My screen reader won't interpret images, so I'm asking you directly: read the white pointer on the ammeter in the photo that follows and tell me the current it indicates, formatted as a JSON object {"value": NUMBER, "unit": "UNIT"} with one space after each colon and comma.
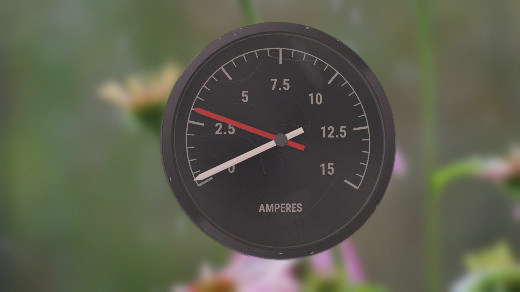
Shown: {"value": 0.25, "unit": "A"}
